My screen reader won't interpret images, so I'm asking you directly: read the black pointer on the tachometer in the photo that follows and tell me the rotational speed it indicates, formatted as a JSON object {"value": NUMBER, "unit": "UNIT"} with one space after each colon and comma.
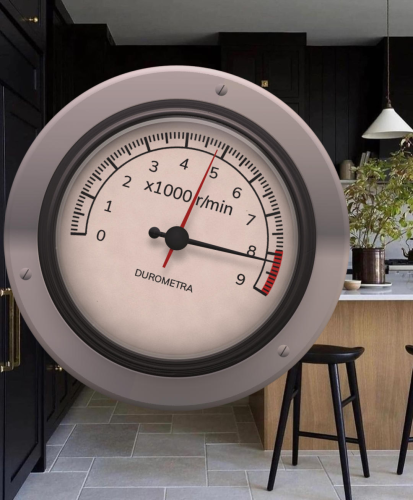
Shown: {"value": 8200, "unit": "rpm"}
